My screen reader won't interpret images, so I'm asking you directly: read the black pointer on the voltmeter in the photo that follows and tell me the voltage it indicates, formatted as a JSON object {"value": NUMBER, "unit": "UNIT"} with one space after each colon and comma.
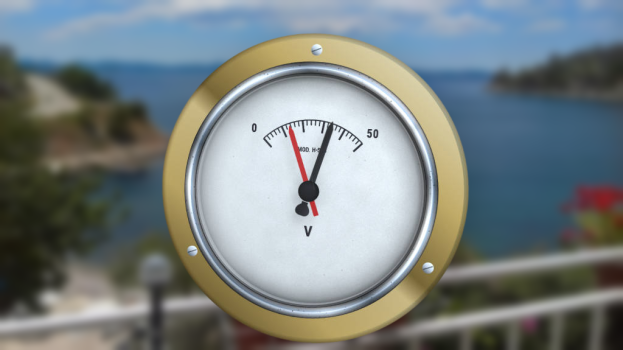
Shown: {"value": 34, "unit": "V"}
